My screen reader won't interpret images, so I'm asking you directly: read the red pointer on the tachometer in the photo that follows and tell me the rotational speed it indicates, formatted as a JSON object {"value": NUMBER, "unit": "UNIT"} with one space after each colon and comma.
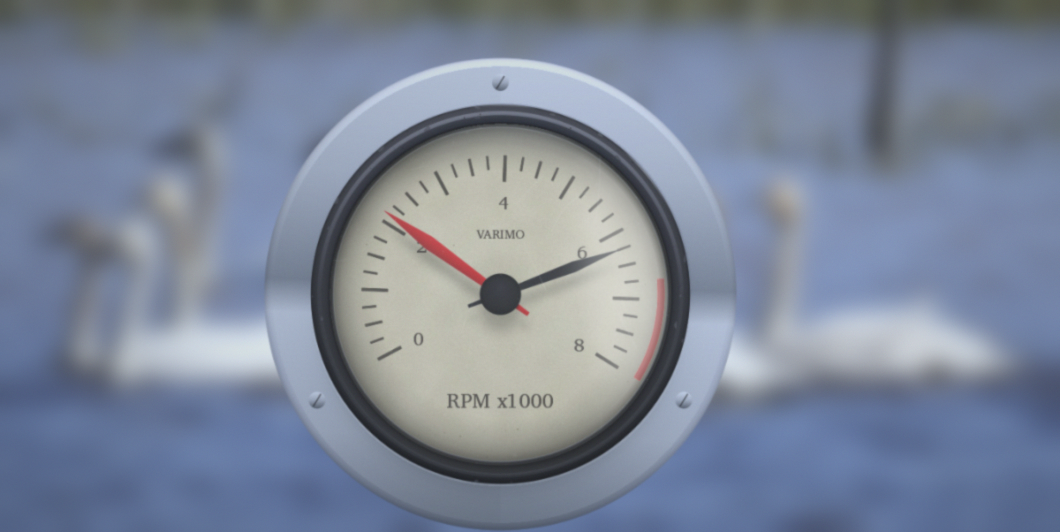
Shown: {"value": 2125, "unit": "rpm"}
